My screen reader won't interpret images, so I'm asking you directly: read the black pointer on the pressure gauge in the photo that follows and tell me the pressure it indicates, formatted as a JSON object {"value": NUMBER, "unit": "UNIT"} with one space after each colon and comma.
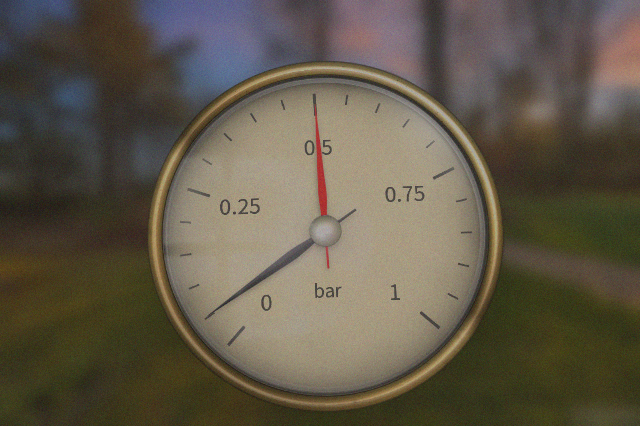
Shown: {"value": 0.05, "unit": "bar"}
